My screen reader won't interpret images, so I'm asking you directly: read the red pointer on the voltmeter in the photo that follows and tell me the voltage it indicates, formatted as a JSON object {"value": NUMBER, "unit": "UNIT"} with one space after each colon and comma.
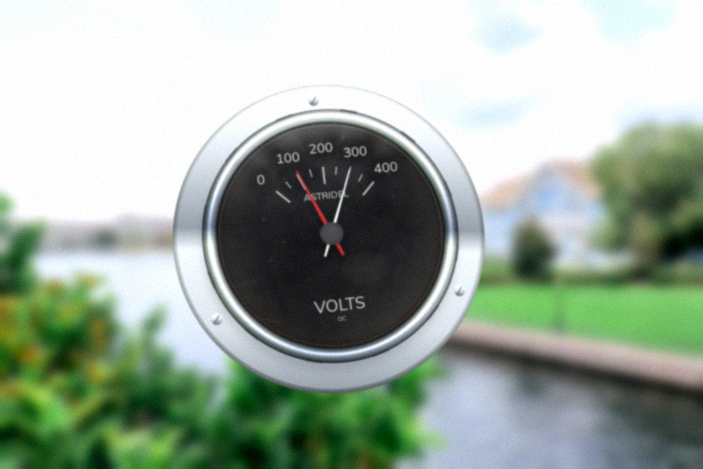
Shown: {"value": 100, "unit": "V"}
